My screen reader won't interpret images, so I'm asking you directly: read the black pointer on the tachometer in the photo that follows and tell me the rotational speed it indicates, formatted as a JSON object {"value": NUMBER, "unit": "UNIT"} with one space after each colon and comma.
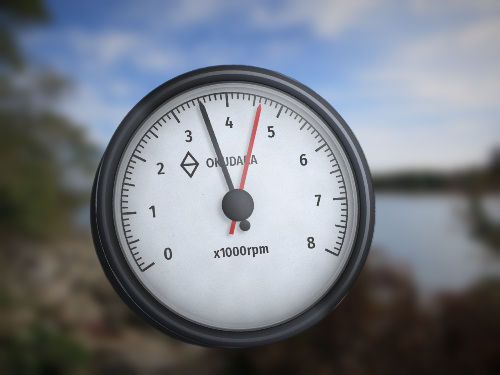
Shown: {"value": 3500, "unit": "rpm"}
